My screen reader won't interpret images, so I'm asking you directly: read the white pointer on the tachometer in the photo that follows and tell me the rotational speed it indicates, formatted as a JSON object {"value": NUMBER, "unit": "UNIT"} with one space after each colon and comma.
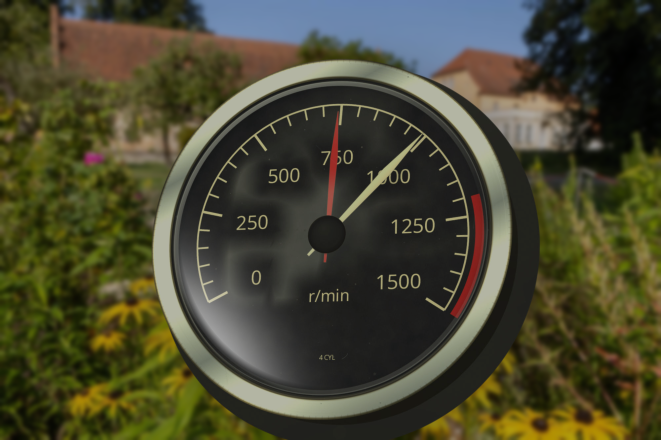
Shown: {"value": 1000, "unit": "rpm"}
